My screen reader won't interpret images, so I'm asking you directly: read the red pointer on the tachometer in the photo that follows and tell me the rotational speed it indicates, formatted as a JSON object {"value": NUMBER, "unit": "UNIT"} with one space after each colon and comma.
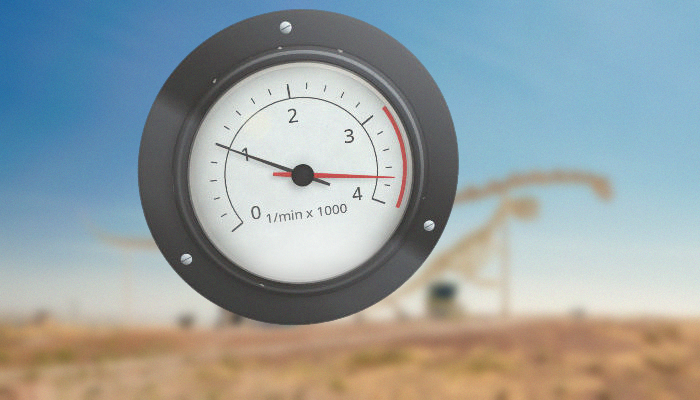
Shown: {"value": 3700, "unit": "rpm"}
